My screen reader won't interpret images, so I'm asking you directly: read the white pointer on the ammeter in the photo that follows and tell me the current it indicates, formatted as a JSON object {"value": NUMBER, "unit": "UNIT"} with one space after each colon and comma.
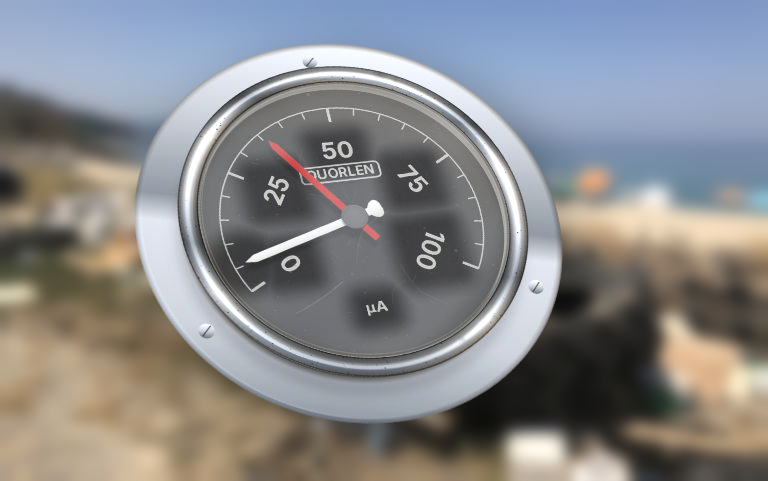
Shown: {"value": 5, "unit": "µA"}
